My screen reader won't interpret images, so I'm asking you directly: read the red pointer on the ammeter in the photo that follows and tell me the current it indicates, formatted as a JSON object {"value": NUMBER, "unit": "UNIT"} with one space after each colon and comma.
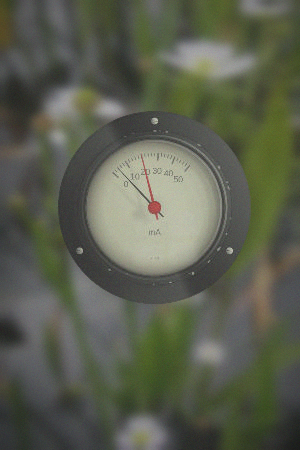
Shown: {"value": 20, "unit": "mA"}
